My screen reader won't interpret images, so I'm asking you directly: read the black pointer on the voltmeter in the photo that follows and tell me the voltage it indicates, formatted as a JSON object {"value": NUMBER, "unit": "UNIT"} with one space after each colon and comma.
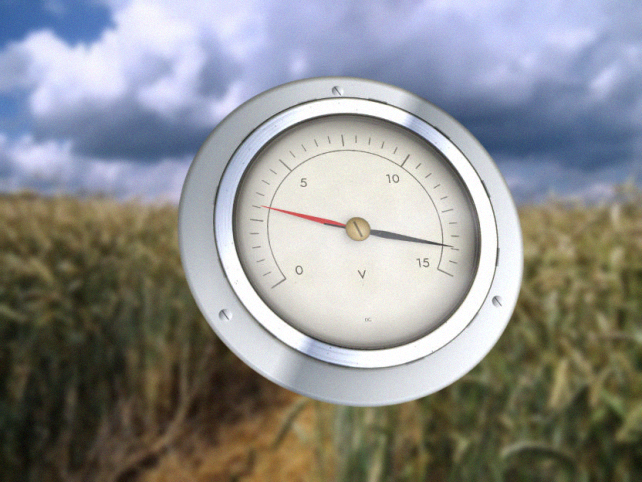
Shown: {"value": 14, "unit": "V"}
